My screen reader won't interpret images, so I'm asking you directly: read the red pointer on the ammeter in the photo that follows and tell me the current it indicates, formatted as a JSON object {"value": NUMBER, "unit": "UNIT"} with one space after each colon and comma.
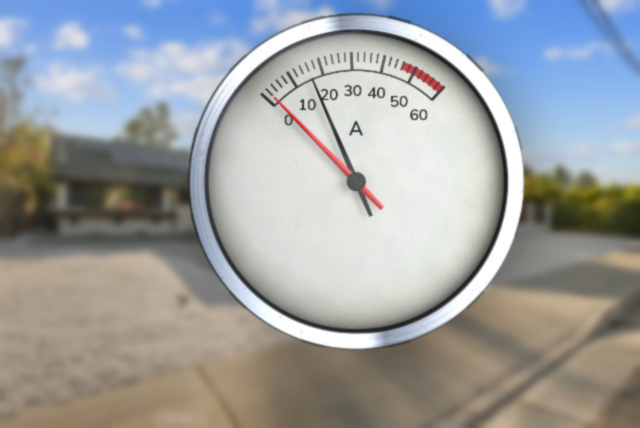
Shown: {"value": 2, "unit": "A"}
